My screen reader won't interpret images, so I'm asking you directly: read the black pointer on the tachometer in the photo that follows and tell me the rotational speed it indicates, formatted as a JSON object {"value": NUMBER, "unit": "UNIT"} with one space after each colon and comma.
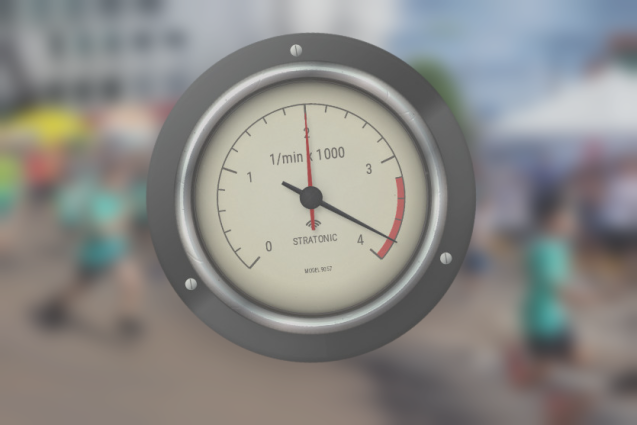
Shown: {"value": 3800, "unit": "rpm"}
